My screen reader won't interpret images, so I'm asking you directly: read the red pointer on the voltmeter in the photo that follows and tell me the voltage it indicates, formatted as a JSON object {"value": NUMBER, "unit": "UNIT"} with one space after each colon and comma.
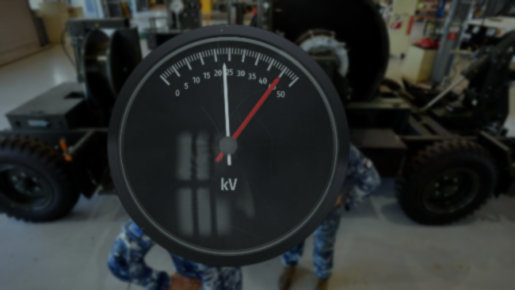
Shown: {"value": 45, "unit": "kV"}
